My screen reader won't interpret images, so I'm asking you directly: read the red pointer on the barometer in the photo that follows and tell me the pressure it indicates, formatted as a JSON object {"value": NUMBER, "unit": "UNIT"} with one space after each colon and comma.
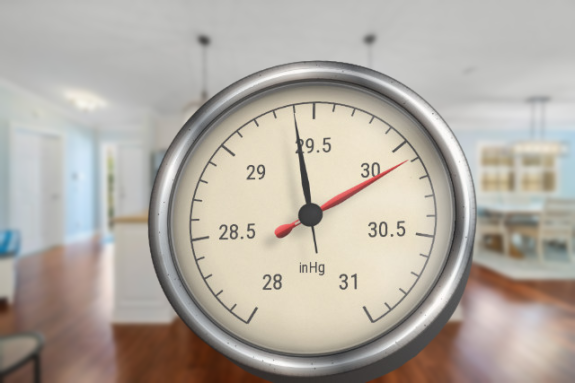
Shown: {"value": 30.1, "unit": "inHg"}
